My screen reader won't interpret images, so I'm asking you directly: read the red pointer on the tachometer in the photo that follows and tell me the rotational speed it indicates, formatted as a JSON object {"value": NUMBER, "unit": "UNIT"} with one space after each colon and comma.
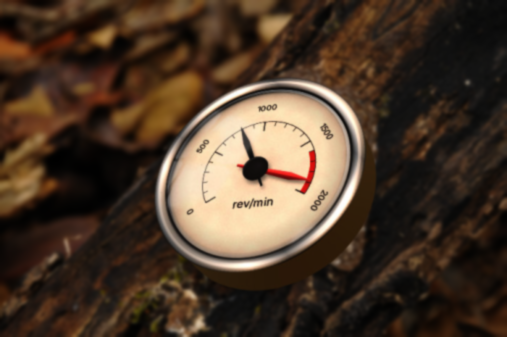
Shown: {"value": 1900, "unit": "rpm"}
